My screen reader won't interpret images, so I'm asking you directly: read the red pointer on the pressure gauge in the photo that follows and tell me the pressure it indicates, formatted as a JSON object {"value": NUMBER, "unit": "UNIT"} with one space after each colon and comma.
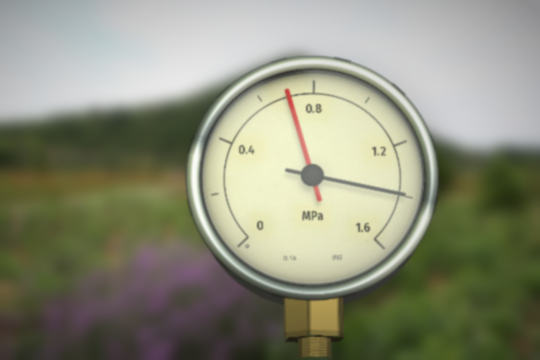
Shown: {"value": 0.7, "unit": "MPa"}
